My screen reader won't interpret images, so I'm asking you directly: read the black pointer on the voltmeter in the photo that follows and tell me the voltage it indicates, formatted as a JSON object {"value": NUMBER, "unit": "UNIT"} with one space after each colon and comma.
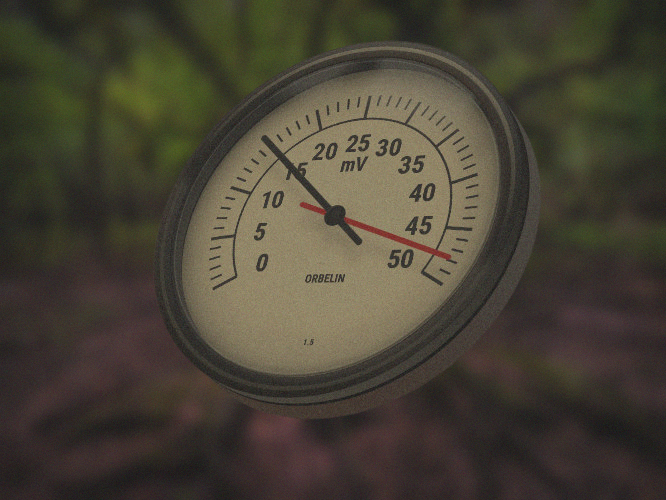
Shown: {"value": 15, "unit": "mV"}
